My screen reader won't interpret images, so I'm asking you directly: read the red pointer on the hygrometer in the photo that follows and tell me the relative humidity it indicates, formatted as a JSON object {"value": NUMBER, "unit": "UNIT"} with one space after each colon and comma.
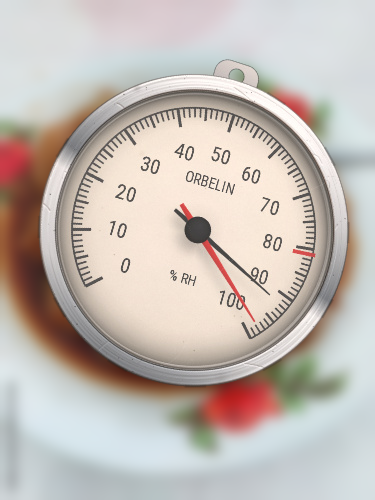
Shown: {"value": 98, "unit": "%"}
